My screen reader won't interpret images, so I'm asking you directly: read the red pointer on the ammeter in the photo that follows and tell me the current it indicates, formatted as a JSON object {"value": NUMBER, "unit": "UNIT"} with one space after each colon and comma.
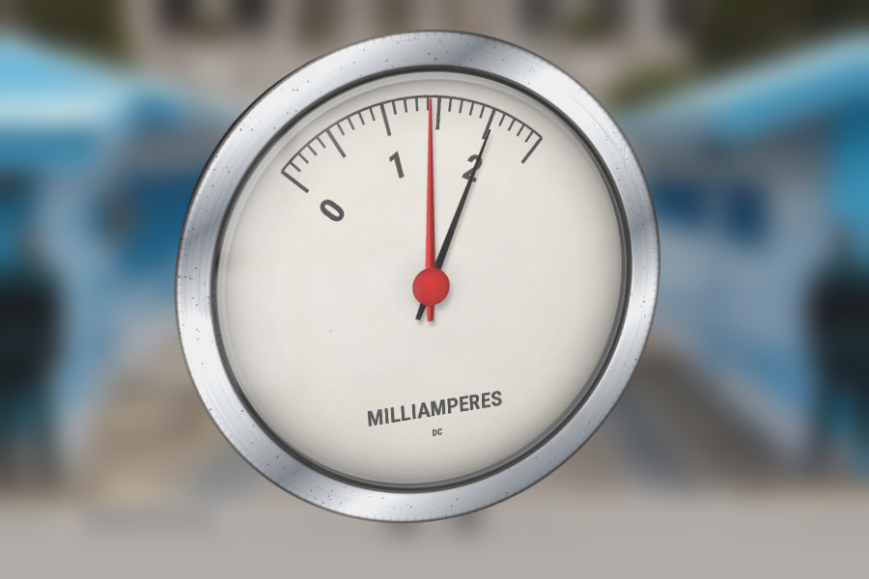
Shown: {"value": 1.4, "unit": "mA"}
